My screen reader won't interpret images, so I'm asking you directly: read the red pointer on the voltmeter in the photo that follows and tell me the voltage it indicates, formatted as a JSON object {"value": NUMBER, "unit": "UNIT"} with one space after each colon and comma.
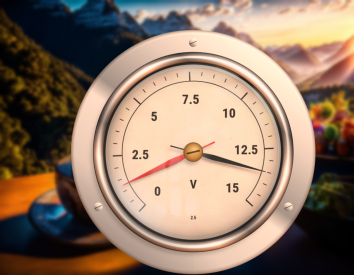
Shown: {"value": 1.25, "unit": "V"}
